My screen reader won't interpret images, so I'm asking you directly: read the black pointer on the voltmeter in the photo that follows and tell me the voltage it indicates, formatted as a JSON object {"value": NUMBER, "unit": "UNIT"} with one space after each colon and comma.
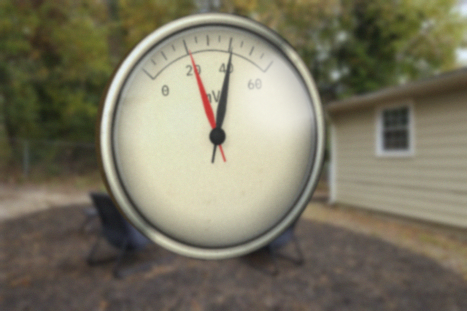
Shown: {"value": 40, "unit": "mV"}
